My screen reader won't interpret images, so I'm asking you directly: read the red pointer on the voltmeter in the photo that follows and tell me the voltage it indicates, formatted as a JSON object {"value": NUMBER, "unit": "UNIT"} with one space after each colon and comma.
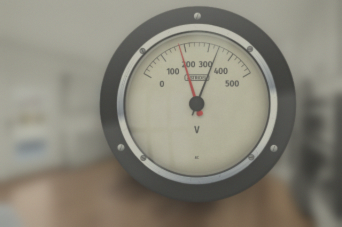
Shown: {"value": 180, "unit": "V"}
